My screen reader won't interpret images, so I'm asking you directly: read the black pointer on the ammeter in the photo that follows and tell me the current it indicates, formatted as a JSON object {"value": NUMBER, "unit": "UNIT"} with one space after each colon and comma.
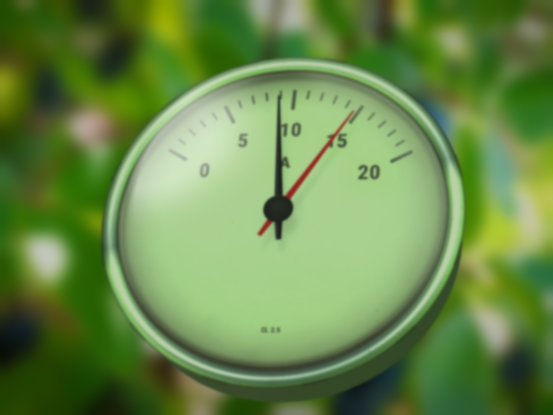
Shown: {"value": 9, "unit": "A"}
